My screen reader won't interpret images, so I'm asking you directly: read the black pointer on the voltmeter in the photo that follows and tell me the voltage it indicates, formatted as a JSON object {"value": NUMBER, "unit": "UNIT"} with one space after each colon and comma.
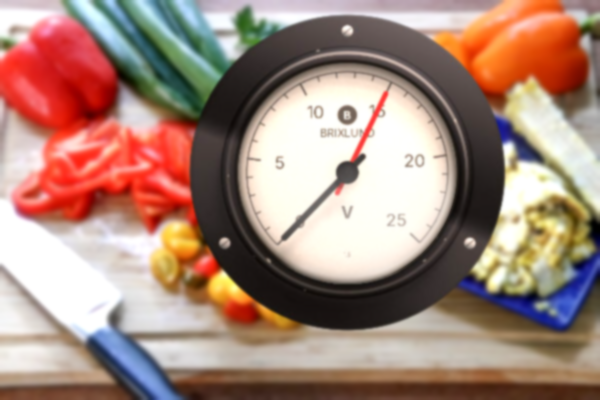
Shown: {"value": 0, "unit": "V"}
